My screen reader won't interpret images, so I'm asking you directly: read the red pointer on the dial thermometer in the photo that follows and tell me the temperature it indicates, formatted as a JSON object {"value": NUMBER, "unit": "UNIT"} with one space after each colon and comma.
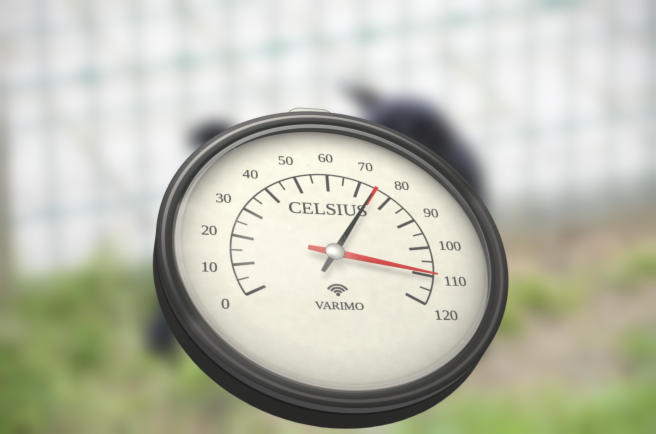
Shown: {"value": 110, "unit": "°C"}
